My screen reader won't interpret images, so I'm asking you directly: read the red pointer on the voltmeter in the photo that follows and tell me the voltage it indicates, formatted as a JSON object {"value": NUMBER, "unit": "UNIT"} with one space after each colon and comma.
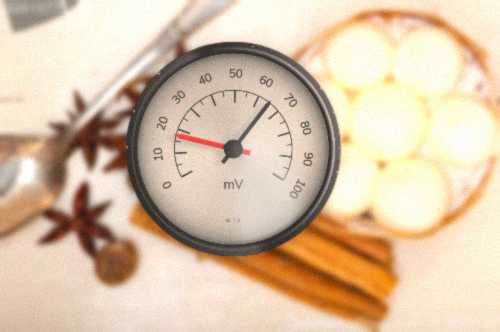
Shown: {"value": 17.5, "unit": "mV"}
